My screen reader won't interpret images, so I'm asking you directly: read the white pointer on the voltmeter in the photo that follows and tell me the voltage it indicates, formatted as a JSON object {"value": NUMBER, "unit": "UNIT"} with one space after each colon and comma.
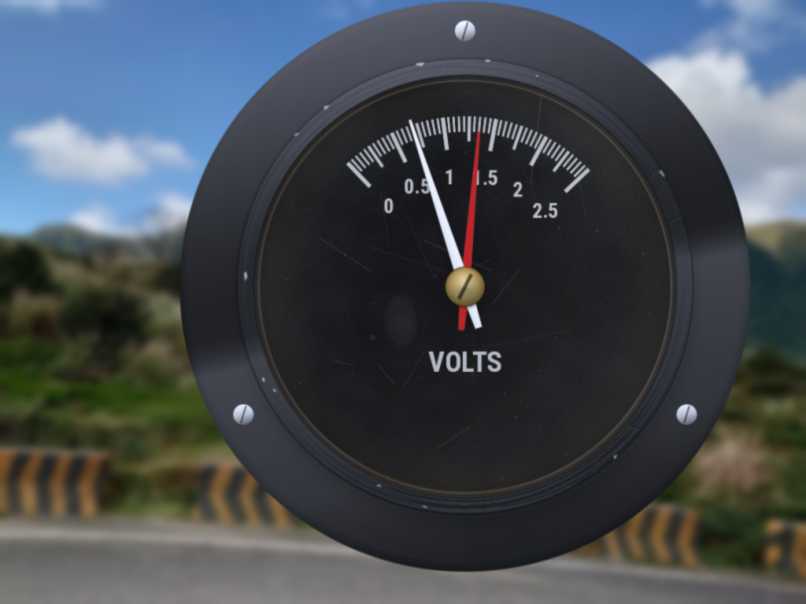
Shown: {"value": 0.7, "unit": "V"}
